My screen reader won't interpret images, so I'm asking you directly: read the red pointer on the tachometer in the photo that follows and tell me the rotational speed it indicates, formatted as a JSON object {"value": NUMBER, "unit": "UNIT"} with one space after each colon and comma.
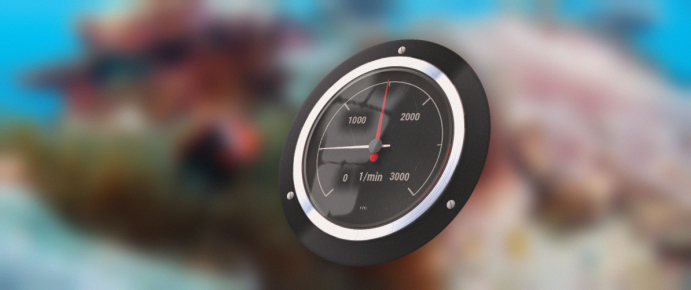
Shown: {"value": 1500, "unit": "rpm"}
